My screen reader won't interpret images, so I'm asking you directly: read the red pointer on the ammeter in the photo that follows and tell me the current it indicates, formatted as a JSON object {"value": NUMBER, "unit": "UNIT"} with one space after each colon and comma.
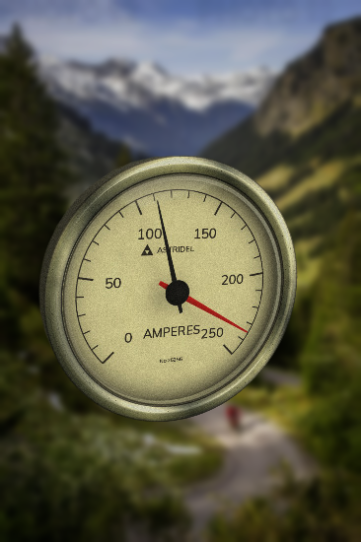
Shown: {"value": 235, "unit": "A"}
